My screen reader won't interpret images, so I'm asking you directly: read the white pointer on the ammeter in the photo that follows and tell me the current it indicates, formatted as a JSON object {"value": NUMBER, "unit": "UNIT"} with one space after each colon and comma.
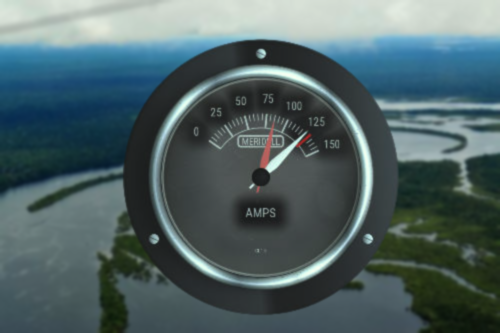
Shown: {"value": 125, "unit": "A"}
